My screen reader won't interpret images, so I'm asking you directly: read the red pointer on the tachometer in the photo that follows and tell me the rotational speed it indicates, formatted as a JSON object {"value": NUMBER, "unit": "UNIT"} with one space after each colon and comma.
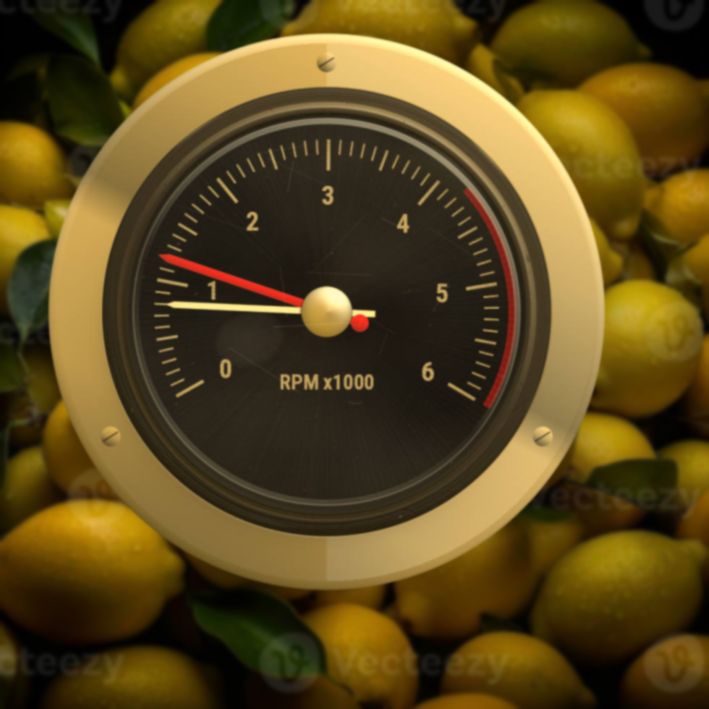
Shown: {"value": 1200, "unit": "rpm"}
